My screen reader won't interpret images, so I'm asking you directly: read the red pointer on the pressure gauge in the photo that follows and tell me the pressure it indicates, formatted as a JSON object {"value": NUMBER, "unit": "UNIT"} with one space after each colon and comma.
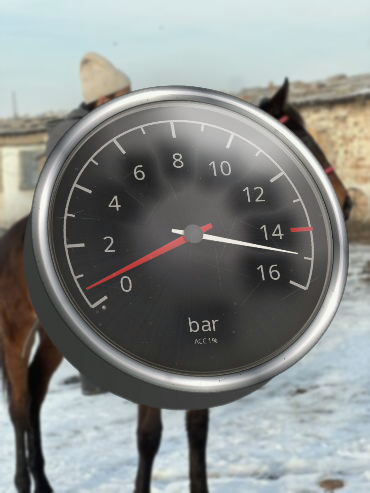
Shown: {"value": 0.5, "unit": "bar"}
